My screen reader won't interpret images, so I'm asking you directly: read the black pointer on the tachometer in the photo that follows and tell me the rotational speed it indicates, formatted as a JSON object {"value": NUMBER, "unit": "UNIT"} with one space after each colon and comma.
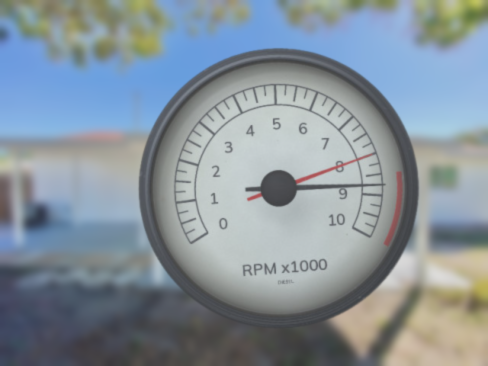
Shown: {"value": 8750, "unit": "rpm"}
